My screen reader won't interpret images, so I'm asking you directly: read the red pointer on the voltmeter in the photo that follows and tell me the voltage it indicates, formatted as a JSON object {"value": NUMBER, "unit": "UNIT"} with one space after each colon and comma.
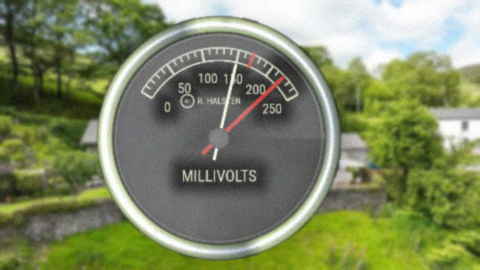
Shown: {"value": 220, "unit": "mV"}
